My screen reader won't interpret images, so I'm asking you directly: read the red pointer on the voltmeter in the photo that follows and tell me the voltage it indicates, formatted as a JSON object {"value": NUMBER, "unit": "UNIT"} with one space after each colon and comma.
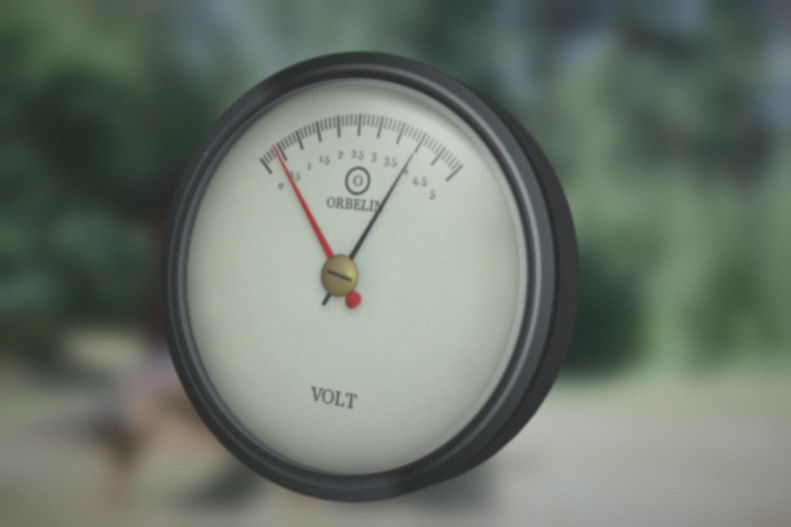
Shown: {"value": 0.5, "unit": "V"}
